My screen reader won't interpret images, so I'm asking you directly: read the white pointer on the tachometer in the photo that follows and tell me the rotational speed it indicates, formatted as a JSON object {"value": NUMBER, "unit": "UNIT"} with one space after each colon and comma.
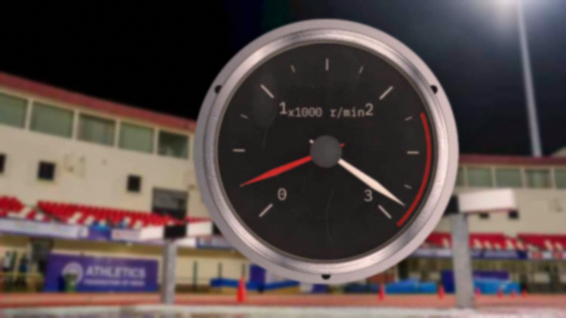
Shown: {"value": 2875, "unit": "rpm"}
